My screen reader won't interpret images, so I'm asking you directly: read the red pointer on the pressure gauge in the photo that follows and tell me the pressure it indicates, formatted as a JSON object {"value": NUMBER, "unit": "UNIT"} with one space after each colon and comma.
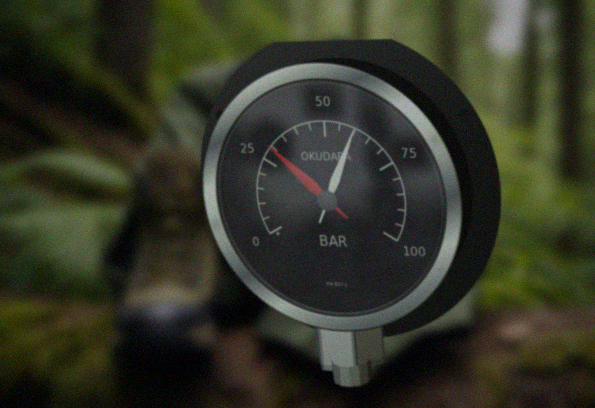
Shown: {"value": 30, "unit": "bar"}
